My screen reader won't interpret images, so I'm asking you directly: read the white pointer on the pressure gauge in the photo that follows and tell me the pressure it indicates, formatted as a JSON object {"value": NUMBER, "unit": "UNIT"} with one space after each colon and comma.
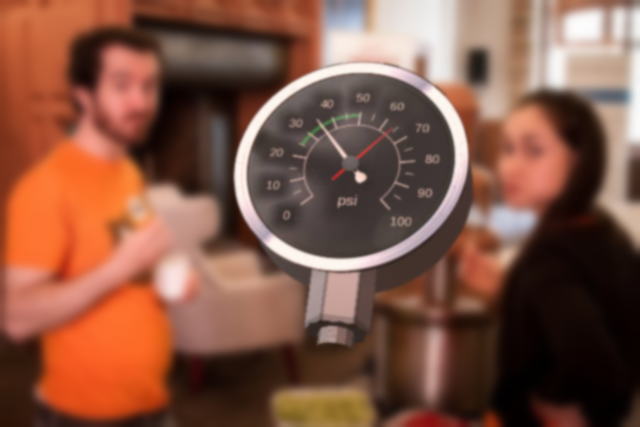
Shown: {"value": 35, "unit": "psi"}
